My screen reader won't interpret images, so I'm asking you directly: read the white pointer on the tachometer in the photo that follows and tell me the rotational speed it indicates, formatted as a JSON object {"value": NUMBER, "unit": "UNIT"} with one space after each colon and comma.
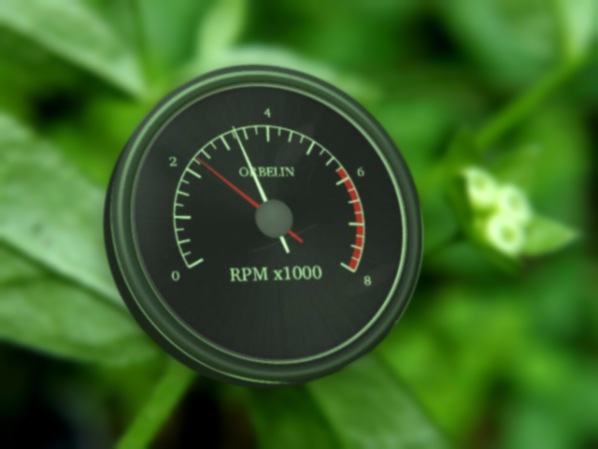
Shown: {"value": 3250, "unit": "rpm"}
